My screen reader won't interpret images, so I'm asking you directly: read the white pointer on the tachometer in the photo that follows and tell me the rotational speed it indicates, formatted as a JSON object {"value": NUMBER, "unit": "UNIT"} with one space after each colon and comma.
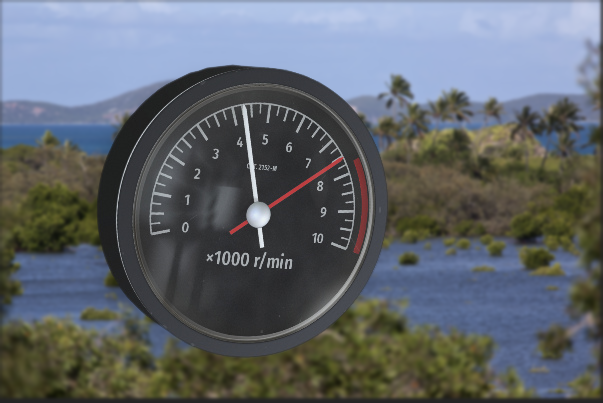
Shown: {"value": 4250, "unit": "rpm"}
